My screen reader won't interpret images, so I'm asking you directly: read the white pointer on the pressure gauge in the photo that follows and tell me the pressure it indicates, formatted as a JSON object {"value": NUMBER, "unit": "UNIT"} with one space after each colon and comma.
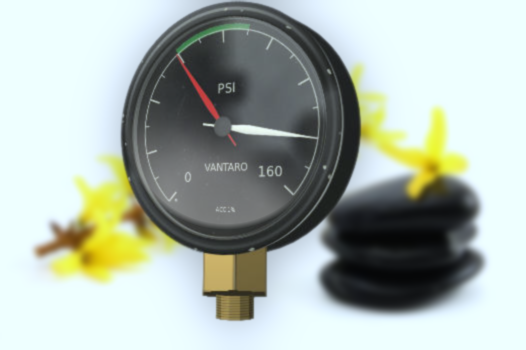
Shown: {"value": 140, "unit": "psi"}
